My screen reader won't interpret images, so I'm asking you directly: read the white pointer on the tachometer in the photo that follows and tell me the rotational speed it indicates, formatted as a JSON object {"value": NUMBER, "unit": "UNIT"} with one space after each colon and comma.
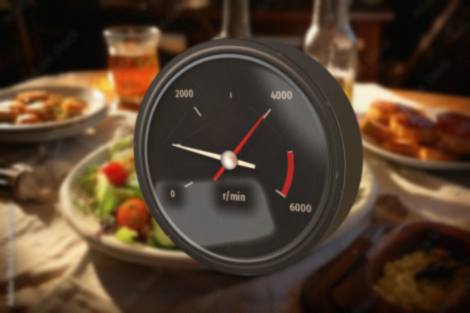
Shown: {"value": 1000, "unit": "rpm"}
